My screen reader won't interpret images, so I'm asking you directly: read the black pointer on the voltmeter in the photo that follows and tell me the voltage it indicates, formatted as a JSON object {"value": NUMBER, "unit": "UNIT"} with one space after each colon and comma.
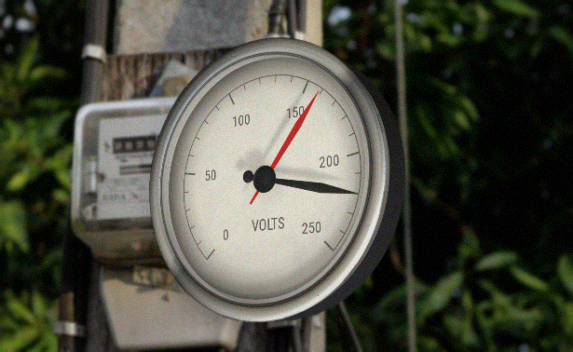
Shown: {"value": 220, "unit": "V"}
